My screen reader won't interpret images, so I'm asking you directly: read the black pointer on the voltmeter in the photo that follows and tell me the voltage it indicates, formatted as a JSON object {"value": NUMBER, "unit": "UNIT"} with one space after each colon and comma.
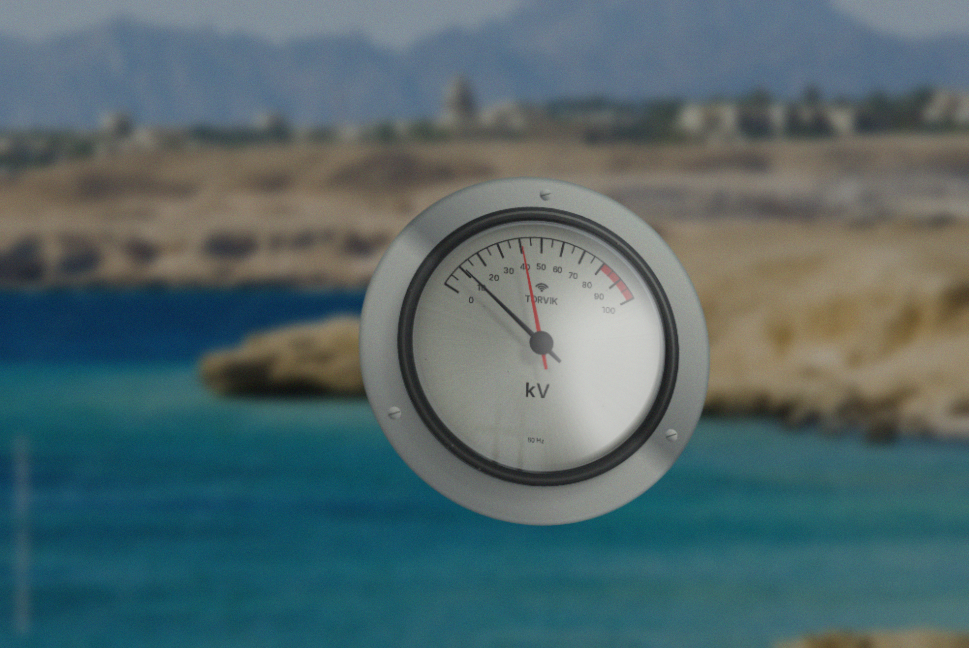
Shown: {"value": 10, "unit": "kV"}
